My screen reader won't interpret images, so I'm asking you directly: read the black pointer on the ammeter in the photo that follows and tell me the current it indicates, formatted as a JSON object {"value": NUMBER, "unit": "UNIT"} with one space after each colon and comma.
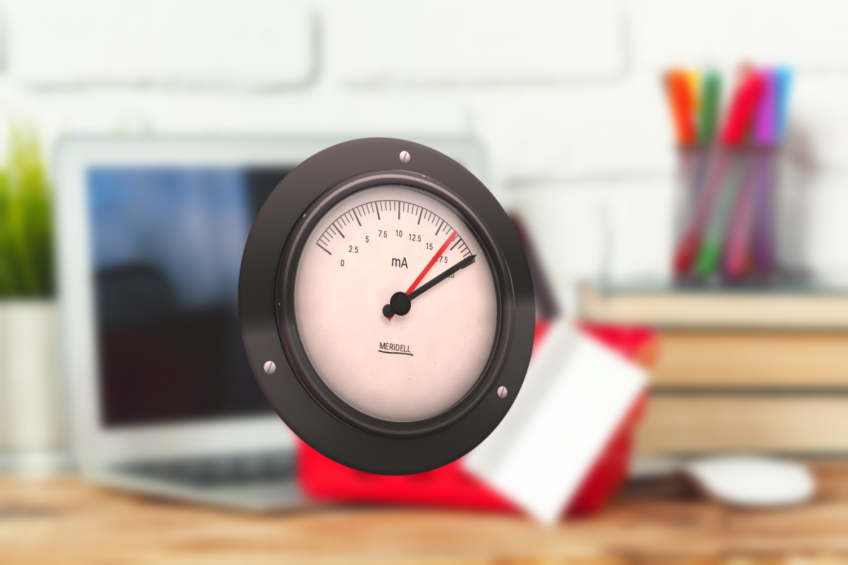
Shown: {"value": 19.5, "unit": "mA"}
